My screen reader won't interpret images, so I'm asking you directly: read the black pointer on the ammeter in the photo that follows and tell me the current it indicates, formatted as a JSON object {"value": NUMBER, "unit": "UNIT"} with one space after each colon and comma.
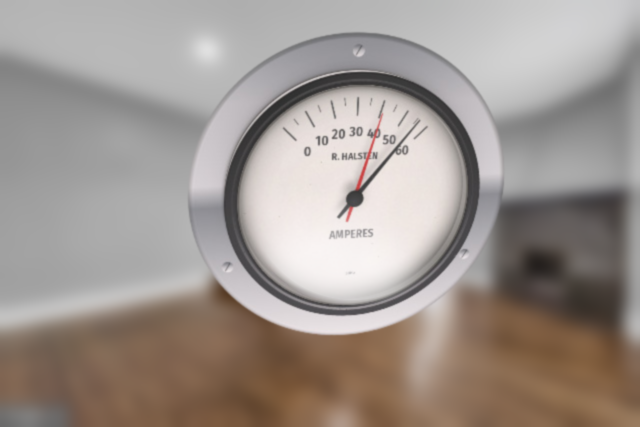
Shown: {"value": 55, "unit": "A"}
